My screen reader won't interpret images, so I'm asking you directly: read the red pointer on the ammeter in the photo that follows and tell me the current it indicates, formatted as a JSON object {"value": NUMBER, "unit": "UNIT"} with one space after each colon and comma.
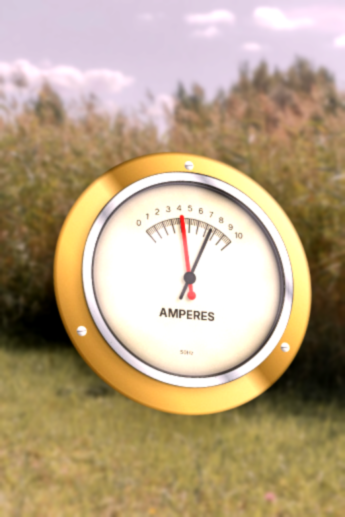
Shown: {"value": 4, "unit": "A"}
